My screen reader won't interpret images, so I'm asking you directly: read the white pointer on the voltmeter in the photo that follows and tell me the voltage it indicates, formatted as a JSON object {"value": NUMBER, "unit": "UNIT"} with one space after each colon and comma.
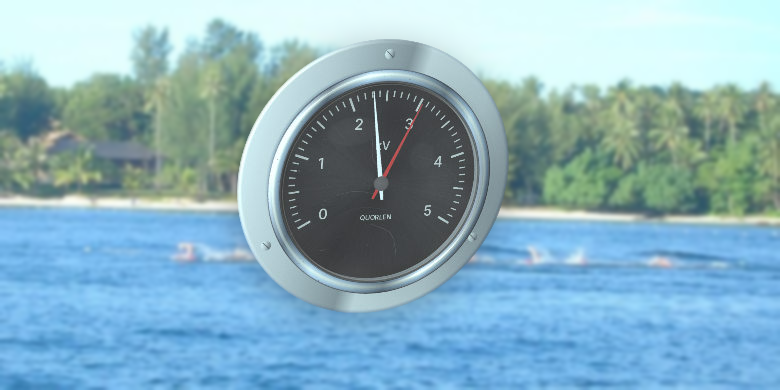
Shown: {"value": 2.3, "unit": "kV"}
